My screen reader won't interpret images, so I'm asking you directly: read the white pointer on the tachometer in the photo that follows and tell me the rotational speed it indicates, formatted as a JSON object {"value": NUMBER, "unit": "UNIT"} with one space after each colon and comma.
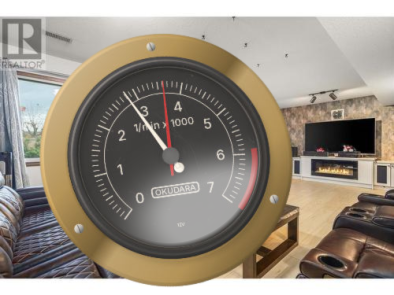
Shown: {"value": 2800, "unit": "rpm"}
